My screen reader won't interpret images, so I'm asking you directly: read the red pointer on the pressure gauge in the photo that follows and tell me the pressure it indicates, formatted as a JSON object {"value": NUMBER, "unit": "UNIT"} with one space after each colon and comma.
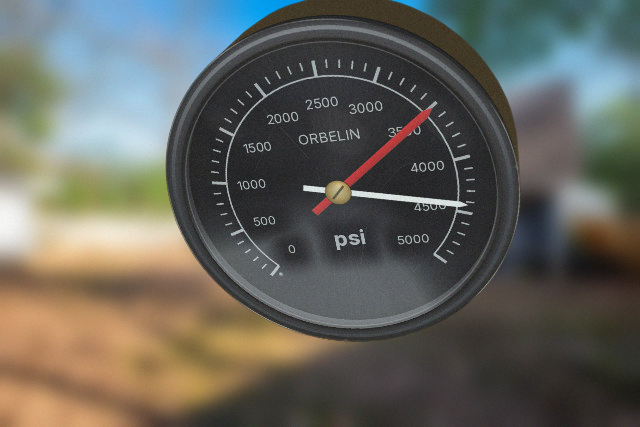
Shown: {"value": 3500, "unit": "psi"}
